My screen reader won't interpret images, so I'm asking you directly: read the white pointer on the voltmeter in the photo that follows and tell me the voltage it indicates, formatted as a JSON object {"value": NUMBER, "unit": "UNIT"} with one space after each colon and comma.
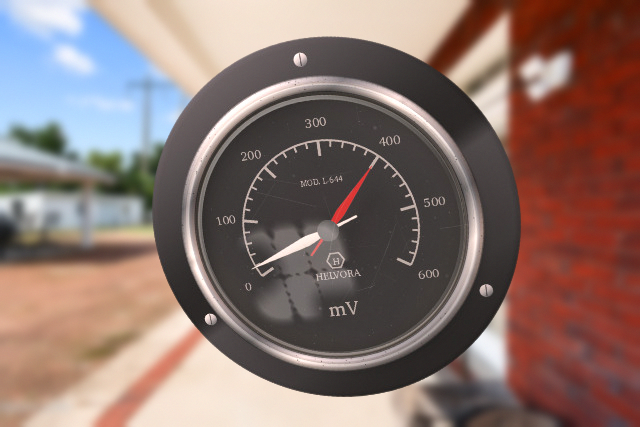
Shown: {"value": 20, "unit": "mV"}
